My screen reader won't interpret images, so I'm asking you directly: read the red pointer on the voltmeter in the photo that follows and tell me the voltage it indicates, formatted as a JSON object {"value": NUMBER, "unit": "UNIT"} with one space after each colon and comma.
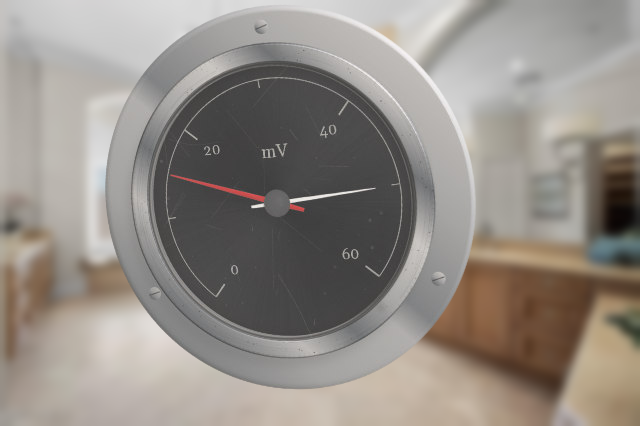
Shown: {"value": 15, "unit": "mV"}
